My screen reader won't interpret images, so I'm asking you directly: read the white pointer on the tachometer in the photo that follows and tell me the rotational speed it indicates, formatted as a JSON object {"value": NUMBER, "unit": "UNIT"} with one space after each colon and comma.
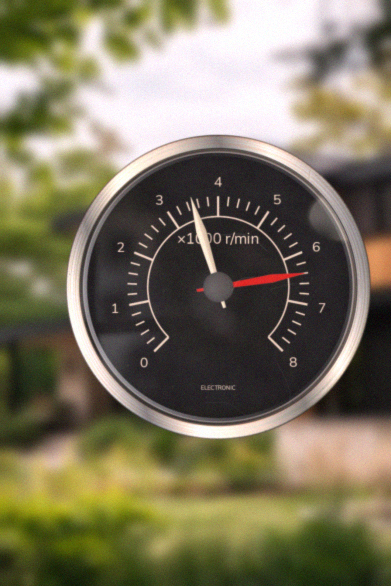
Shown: {"value": 3500, "unit": "rpm"}
